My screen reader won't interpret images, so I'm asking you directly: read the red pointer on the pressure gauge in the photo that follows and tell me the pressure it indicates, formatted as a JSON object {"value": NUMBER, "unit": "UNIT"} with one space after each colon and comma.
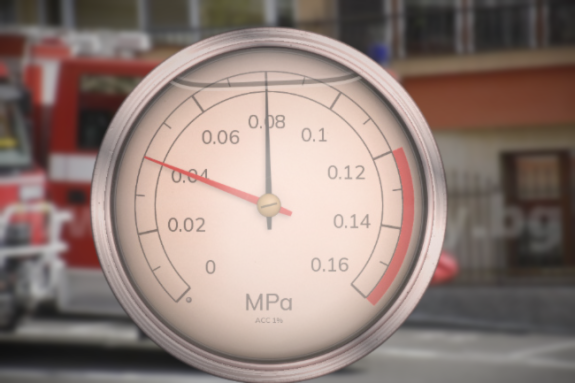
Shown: {"value": 0.04, "unit": "MPa"}
